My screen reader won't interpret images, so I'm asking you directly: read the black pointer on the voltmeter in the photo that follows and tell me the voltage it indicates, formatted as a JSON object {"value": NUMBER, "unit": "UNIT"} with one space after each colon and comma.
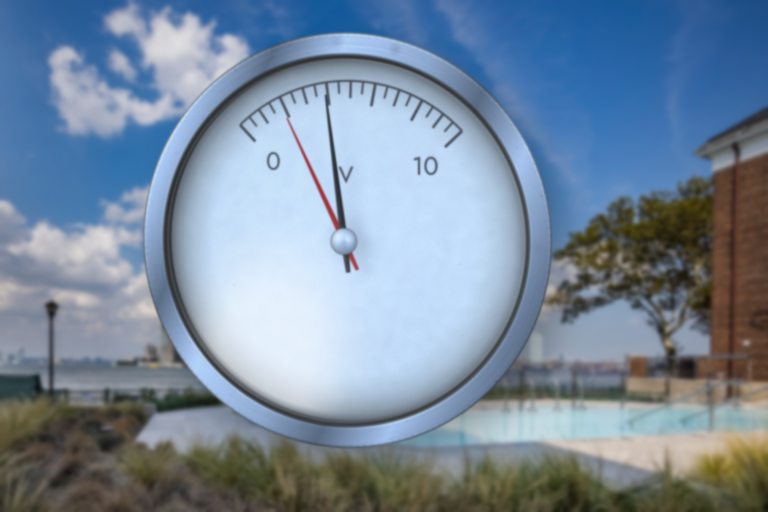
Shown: {"value": 4, "unit": "V"}
